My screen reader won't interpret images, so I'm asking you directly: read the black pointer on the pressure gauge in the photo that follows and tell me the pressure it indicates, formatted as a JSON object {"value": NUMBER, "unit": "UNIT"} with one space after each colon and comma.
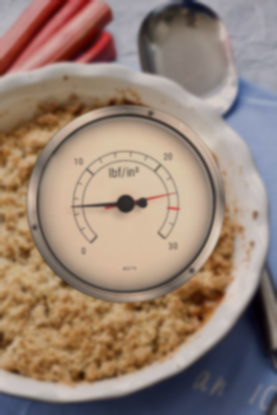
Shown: {"value": 5, "unit": "psi"}
